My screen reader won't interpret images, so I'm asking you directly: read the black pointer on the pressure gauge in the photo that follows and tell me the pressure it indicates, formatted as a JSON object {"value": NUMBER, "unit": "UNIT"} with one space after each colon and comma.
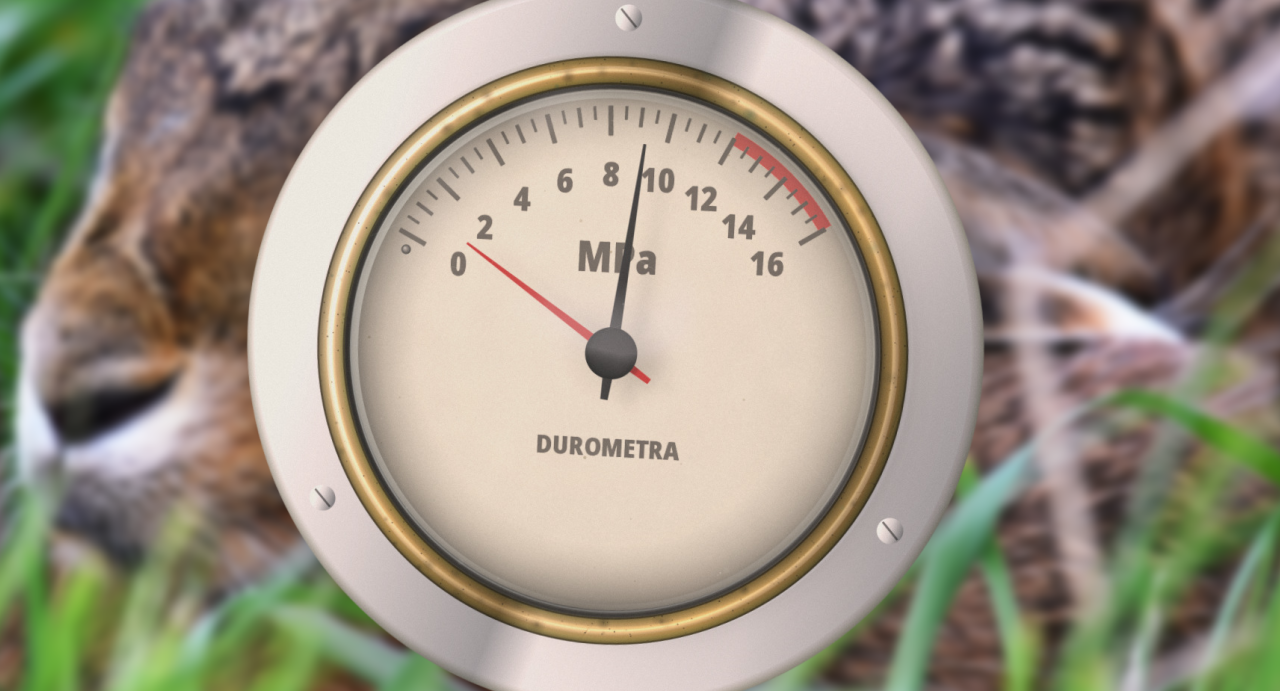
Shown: {"value": 9.25, "unit": "MPa"}
